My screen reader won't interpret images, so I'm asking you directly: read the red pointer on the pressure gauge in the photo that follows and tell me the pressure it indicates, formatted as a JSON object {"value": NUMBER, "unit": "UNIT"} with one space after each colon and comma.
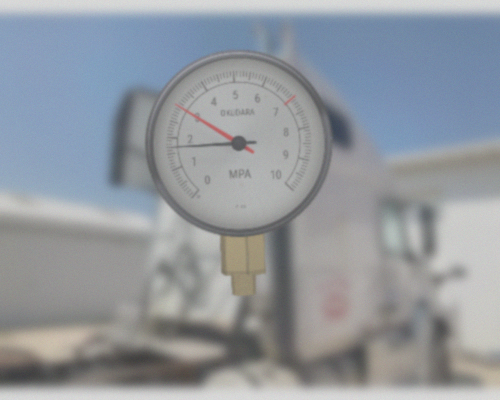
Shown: {"value": 3, "unit": "MPa"}
